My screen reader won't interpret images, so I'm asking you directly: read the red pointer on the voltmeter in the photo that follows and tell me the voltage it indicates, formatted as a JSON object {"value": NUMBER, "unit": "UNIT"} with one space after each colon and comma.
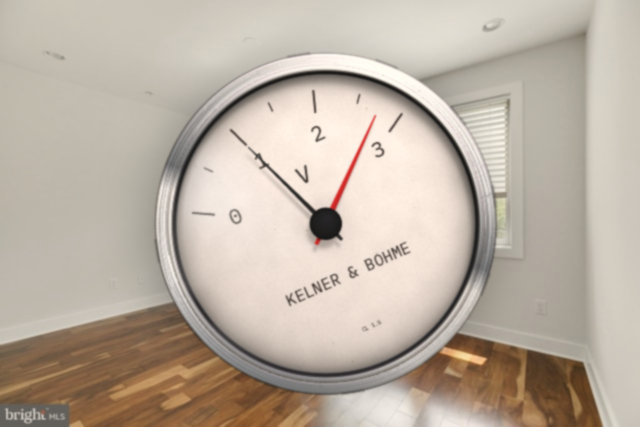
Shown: {"value": 2.75, "unit": "V"}
